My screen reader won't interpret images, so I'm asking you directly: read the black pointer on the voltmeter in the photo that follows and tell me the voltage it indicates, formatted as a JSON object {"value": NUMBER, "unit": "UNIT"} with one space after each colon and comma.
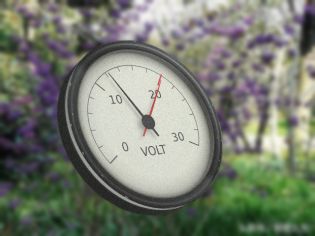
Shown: {"value": 12, "unit": "V"}
